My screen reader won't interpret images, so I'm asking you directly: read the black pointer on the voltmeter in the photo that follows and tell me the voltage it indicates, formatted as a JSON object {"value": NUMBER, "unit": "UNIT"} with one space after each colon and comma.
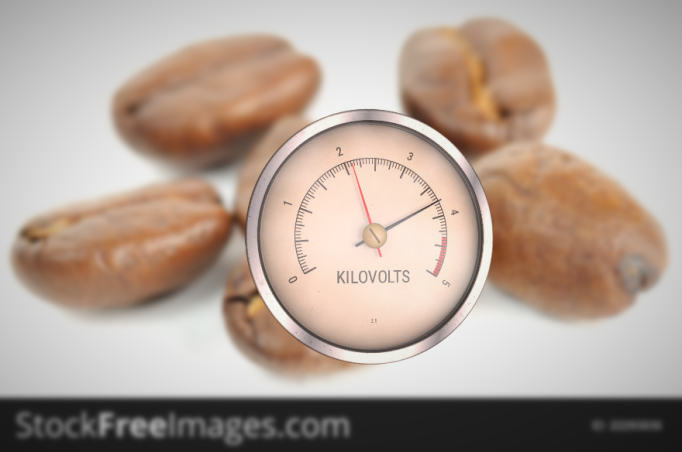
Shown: {"value": 3.75, "unit": "kV"}
